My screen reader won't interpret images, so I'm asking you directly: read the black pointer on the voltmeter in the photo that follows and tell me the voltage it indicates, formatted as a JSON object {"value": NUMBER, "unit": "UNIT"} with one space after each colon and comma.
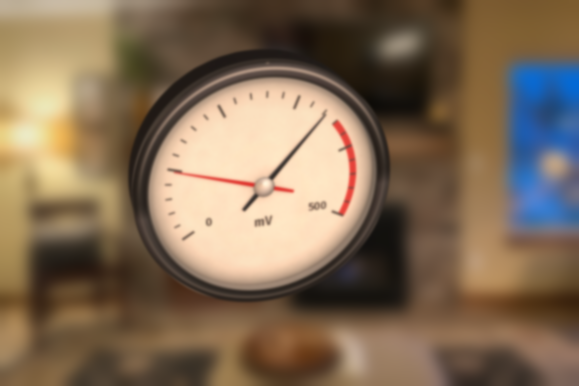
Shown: {"value": 340, "unit": "mV"}
